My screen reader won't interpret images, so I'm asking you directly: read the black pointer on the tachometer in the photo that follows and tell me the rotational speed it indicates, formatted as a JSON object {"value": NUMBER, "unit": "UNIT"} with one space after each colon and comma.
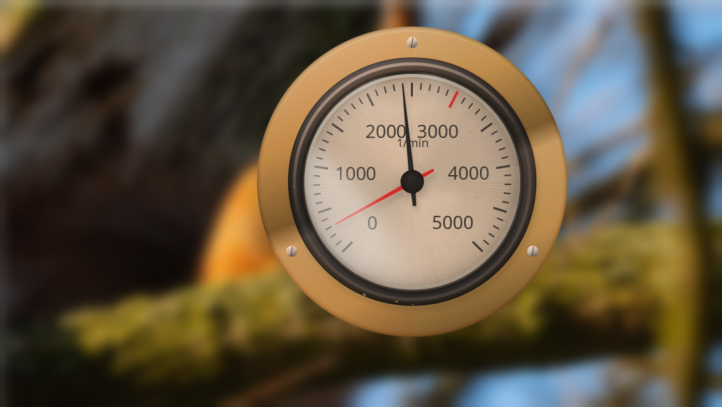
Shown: {"value": 2400, "unit": "rpm"}
